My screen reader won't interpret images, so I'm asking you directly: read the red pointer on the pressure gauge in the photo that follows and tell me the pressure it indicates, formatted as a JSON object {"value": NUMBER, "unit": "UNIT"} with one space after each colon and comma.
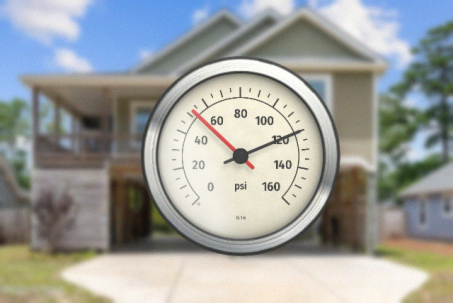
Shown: {"value": 52.5, "unit": "psi"}
